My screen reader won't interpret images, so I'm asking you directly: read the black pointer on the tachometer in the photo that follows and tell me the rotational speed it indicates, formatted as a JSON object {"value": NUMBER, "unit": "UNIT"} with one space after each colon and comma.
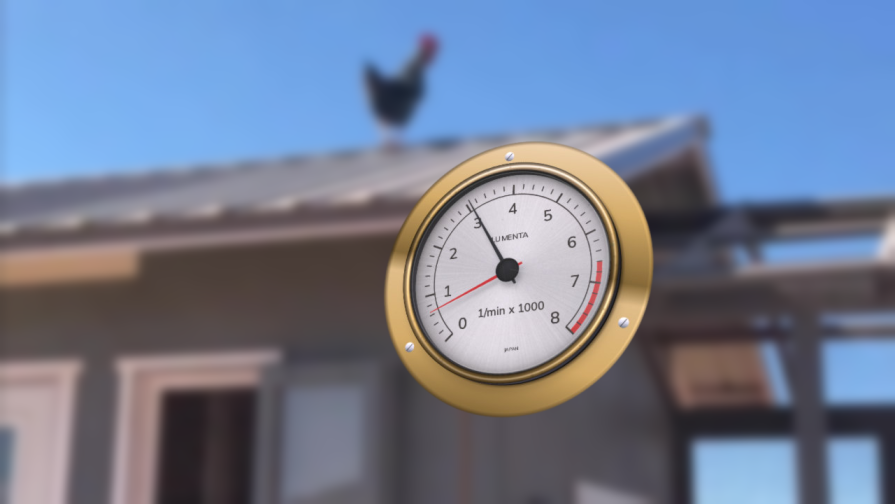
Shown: {"value": 3100, "unit": "rpm"}
